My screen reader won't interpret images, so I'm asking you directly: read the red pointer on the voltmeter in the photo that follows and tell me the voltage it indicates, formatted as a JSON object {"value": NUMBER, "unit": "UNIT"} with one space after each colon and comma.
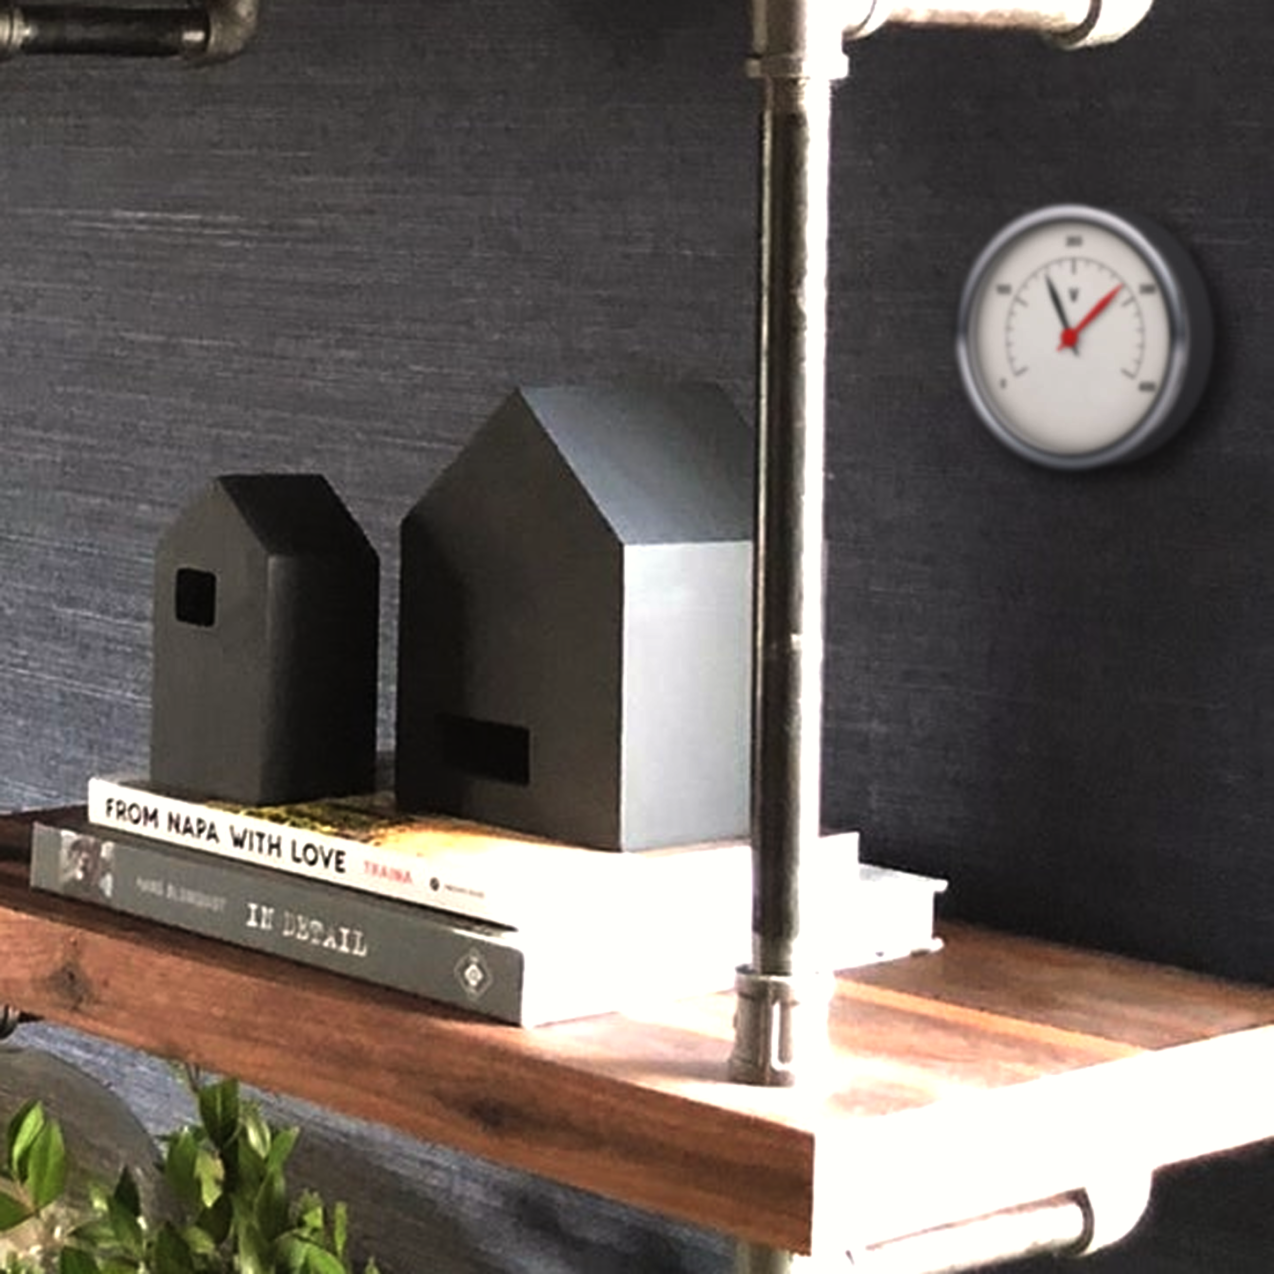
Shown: {"value": 280, "unit": "V"}
